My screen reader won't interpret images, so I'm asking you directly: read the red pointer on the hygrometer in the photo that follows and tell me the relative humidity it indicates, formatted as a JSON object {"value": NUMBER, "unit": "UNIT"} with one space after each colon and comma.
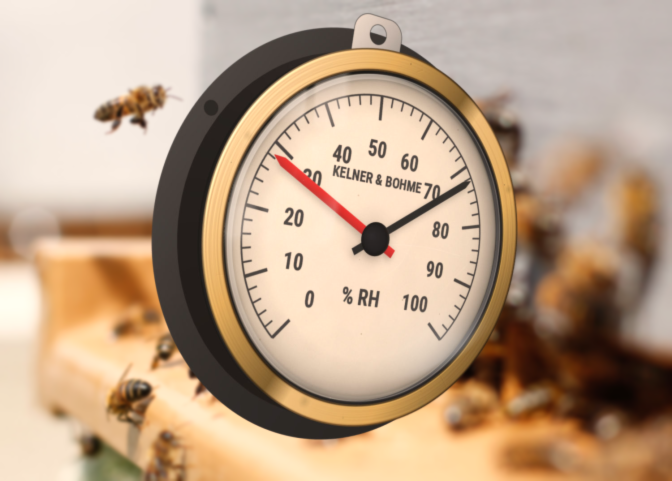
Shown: {"value": 28, "unit": "%"}
